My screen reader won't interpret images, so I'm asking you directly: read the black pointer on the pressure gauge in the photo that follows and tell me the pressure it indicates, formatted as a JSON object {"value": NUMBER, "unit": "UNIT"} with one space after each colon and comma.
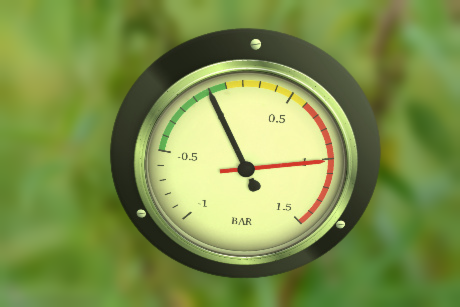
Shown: {"value": 0, "unit": "bar"}
